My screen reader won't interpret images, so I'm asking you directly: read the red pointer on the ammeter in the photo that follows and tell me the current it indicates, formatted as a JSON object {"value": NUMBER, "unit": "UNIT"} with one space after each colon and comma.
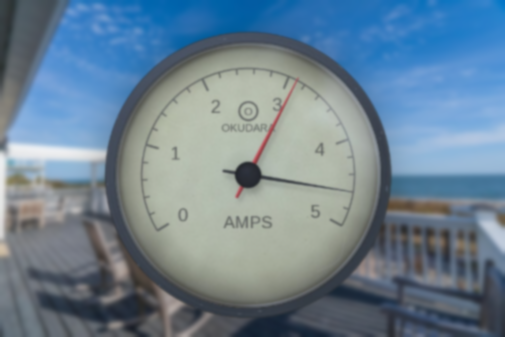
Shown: {"value": 3.1, "unit": "A"}
